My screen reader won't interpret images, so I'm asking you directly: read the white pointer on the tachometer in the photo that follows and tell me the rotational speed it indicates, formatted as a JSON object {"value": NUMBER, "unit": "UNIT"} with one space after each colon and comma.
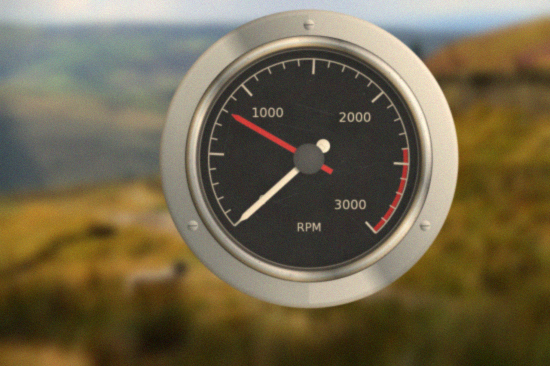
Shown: {"value": 0, "unit": "rpm"}
